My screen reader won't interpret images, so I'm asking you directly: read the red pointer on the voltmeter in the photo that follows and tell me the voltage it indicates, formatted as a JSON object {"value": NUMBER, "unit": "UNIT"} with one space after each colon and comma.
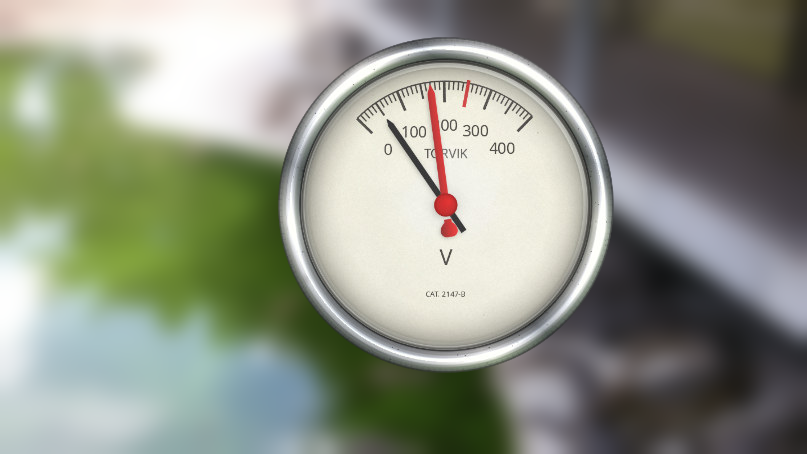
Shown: {"value": 170, "unit": "V"}
